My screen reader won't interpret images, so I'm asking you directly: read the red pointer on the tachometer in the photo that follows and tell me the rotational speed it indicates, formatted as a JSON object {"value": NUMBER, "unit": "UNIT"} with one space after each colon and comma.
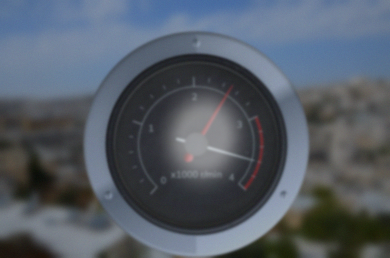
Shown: {"value": 2500, "unit": "rpm"}
